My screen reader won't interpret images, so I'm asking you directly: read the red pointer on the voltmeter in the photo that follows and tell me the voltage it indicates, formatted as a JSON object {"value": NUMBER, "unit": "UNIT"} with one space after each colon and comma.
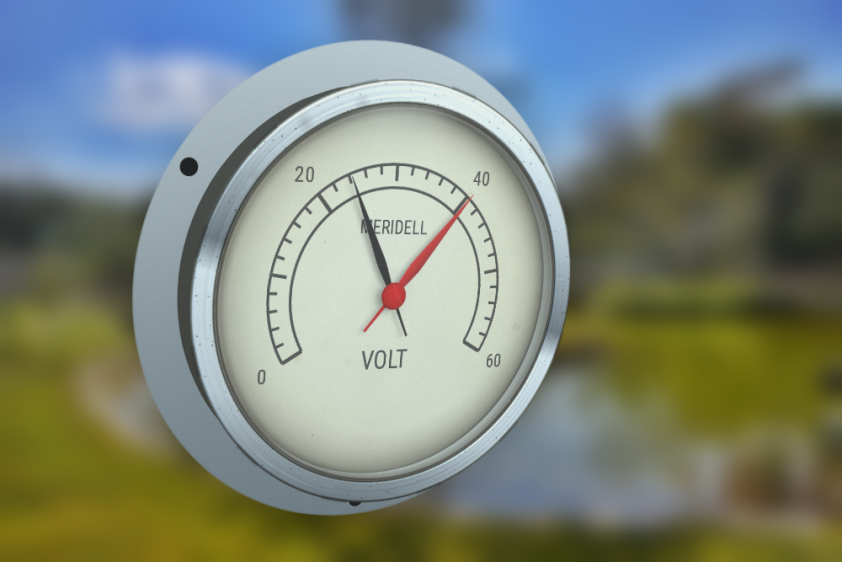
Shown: {"value": 40, "unit": "V"}
